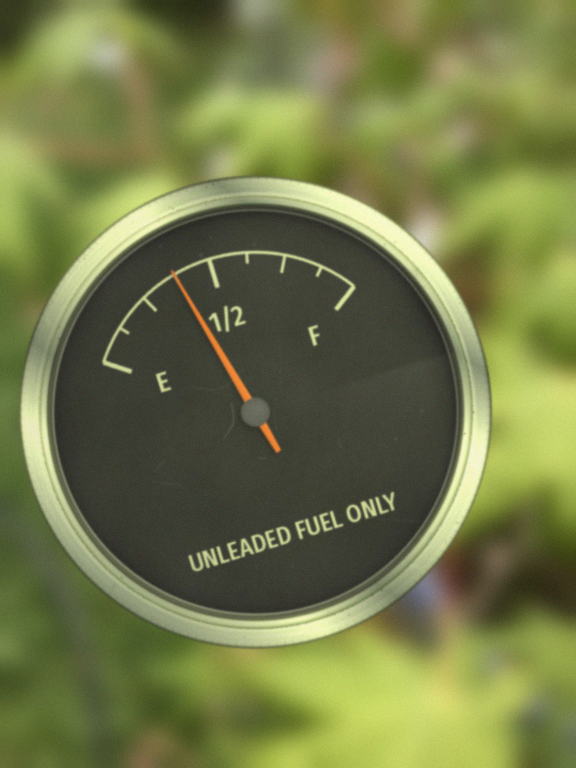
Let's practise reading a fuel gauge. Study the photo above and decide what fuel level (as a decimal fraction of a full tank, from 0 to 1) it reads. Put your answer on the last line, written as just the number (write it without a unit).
0.375
